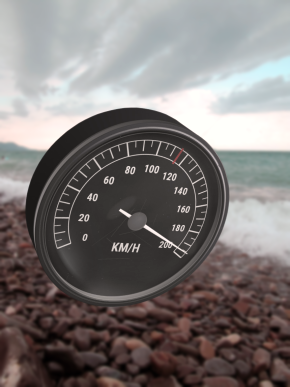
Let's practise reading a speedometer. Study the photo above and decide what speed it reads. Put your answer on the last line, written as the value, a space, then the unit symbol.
195 km/h
